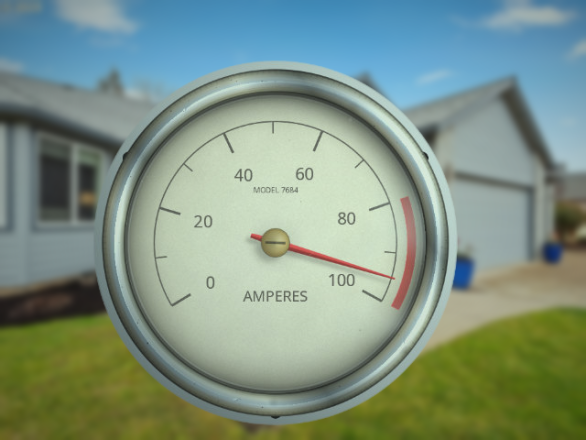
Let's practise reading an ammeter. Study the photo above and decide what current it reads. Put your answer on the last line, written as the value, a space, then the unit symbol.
95 A
